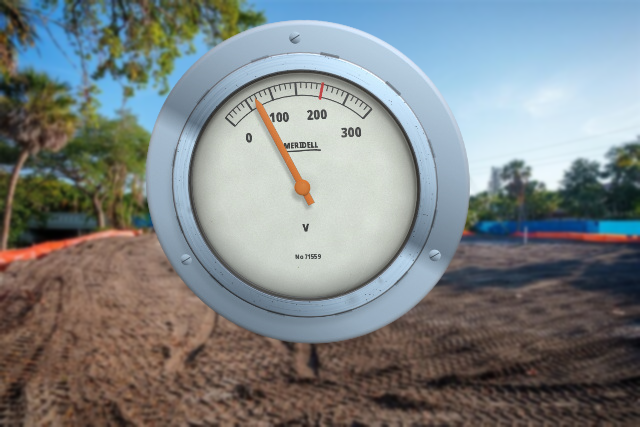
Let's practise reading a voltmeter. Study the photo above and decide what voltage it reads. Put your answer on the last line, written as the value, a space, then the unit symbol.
70 V
